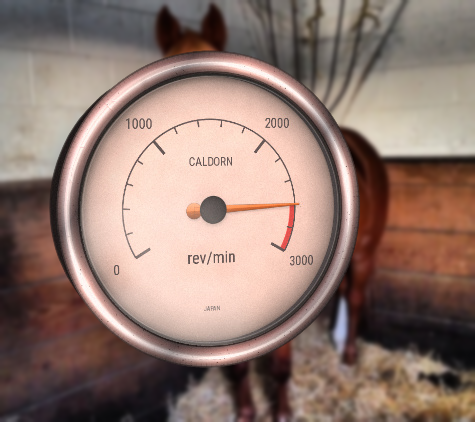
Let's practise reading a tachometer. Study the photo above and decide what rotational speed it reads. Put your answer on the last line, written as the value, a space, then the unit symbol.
2600 rpm
